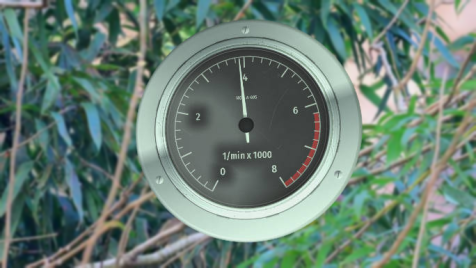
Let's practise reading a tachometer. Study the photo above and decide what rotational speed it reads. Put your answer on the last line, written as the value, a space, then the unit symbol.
3900 rpm
